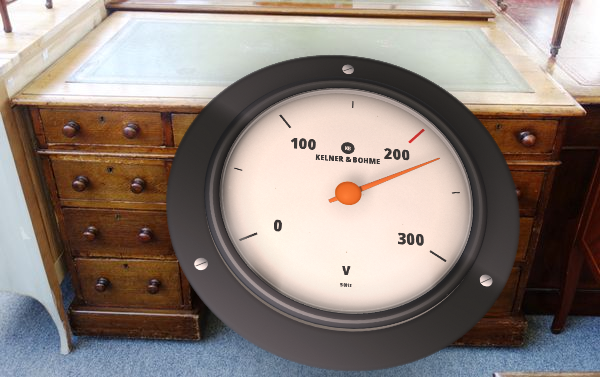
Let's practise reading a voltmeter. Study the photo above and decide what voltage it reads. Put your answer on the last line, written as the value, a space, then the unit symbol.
225 V
